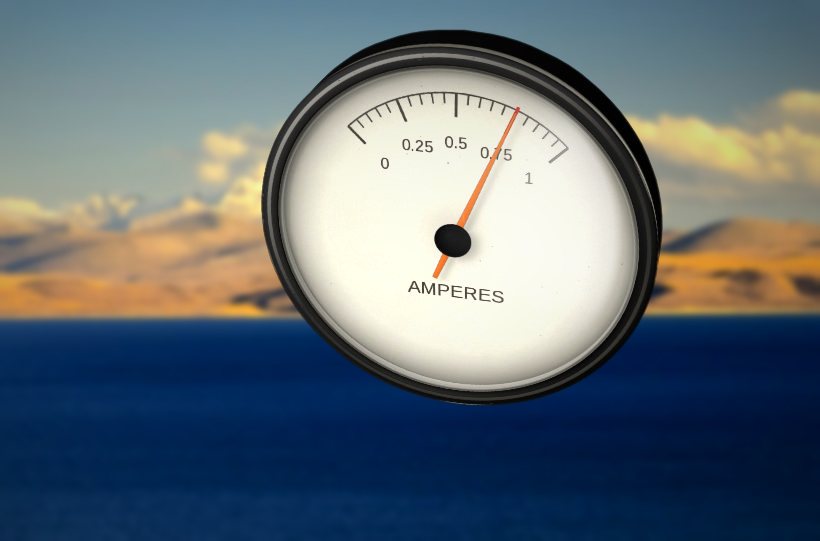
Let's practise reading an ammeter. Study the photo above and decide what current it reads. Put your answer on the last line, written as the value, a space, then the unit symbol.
0.75 A
